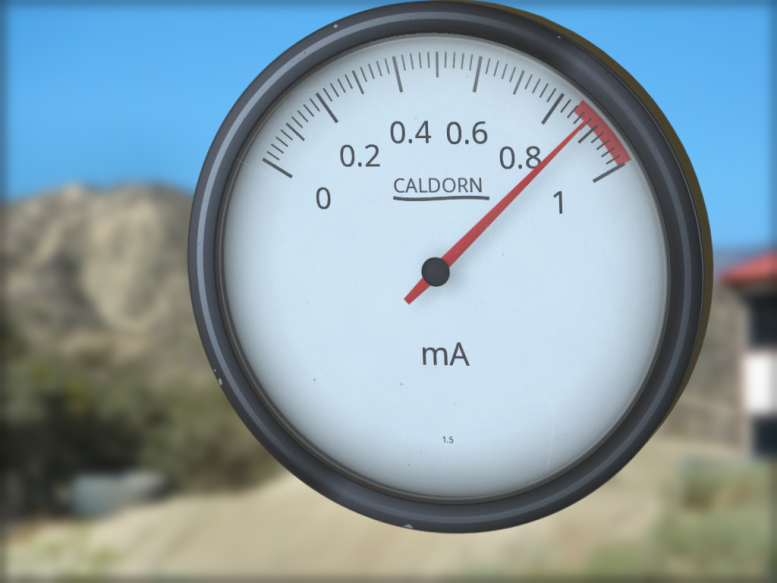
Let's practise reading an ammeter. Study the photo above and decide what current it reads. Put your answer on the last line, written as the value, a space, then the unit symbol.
0.88 mA
